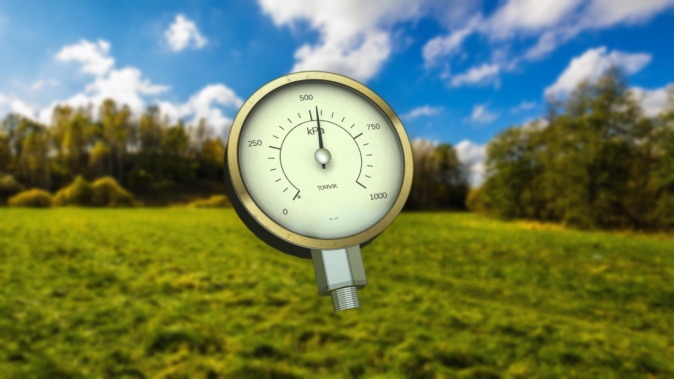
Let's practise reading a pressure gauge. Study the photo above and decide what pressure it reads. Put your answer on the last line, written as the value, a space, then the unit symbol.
525 kPa
